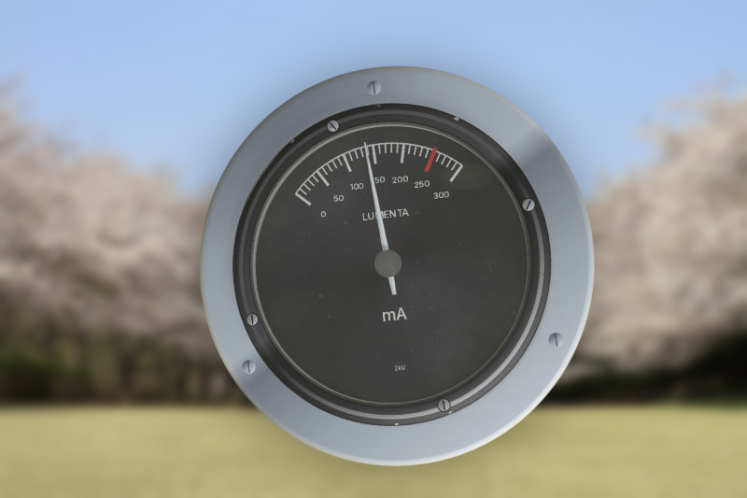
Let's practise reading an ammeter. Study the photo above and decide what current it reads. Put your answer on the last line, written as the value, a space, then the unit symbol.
140 mA
